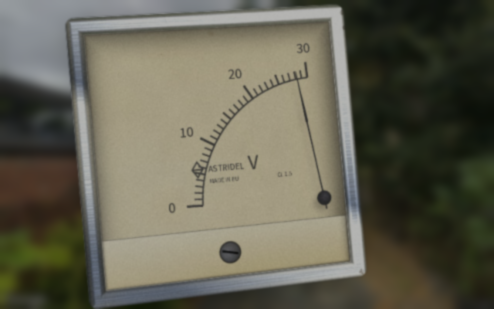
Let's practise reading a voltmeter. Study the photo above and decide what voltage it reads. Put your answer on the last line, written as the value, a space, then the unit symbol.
28 V
